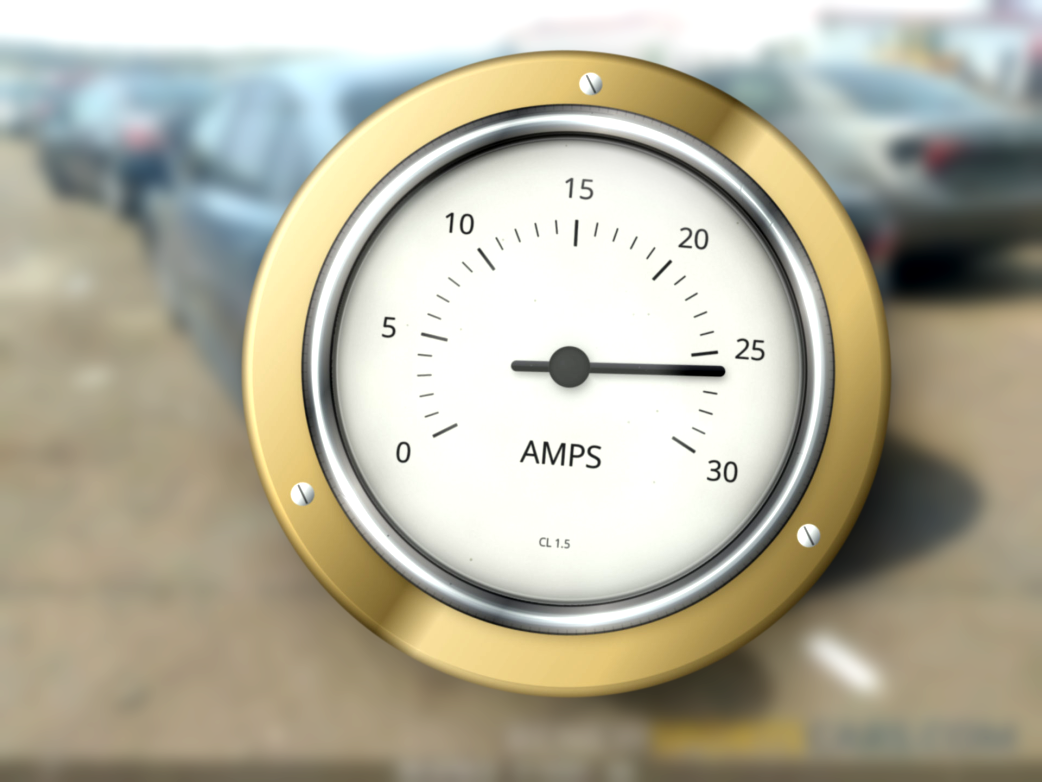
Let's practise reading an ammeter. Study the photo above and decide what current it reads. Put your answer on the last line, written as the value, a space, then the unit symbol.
26 A
